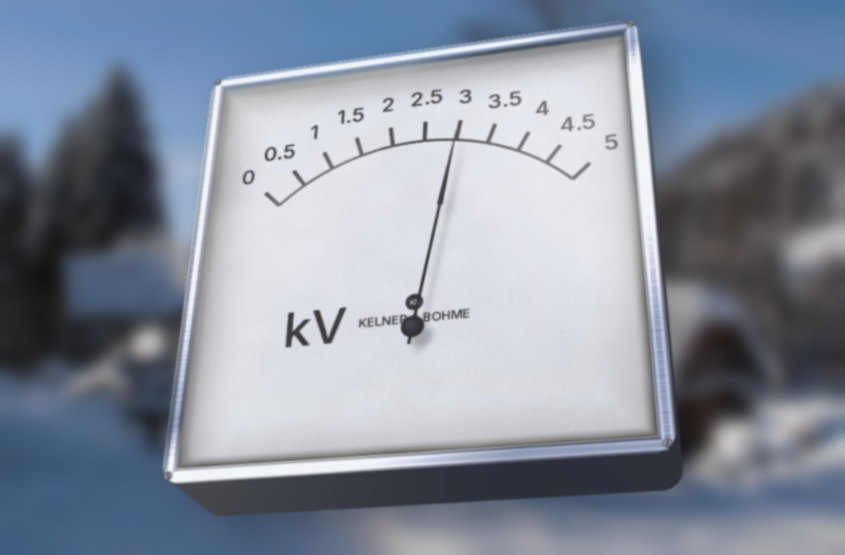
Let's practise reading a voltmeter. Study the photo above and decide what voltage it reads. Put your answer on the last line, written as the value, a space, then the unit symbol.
3 kV
